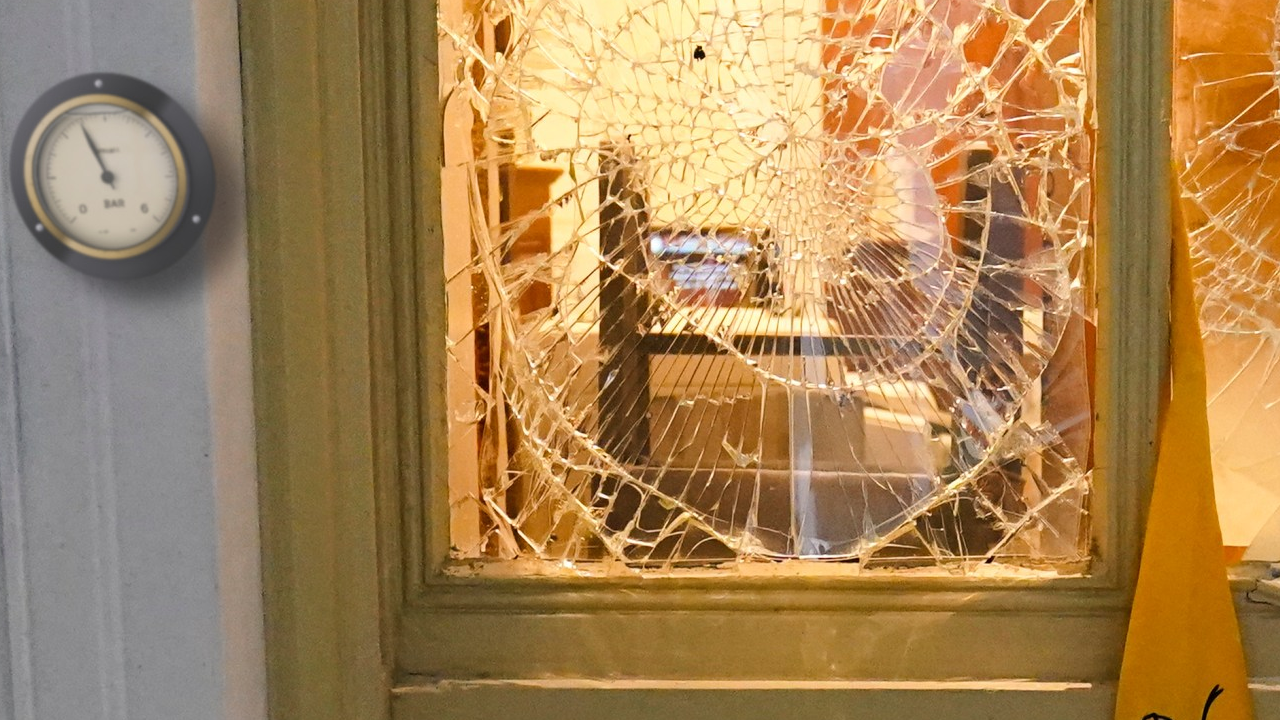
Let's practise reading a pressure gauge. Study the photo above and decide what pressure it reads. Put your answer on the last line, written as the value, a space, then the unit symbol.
2.5 bar
